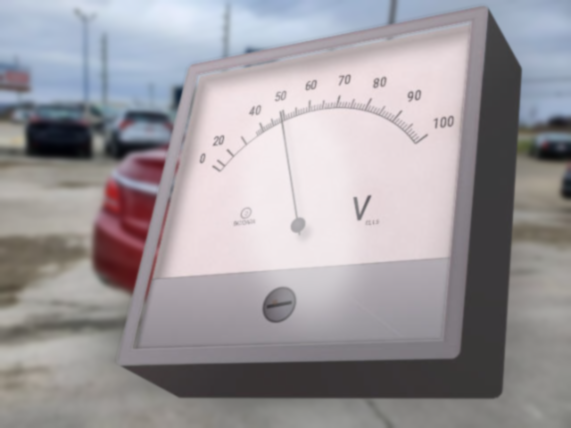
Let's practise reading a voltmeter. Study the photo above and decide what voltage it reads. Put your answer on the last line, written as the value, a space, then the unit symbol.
50 V
